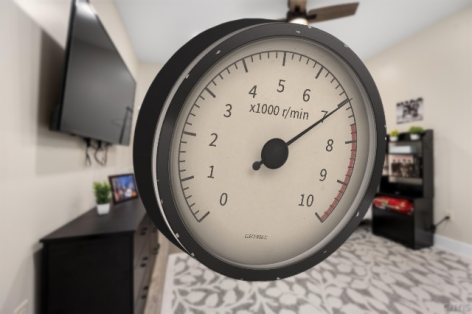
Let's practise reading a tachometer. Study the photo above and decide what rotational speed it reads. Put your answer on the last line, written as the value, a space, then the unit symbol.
7000 rpm
